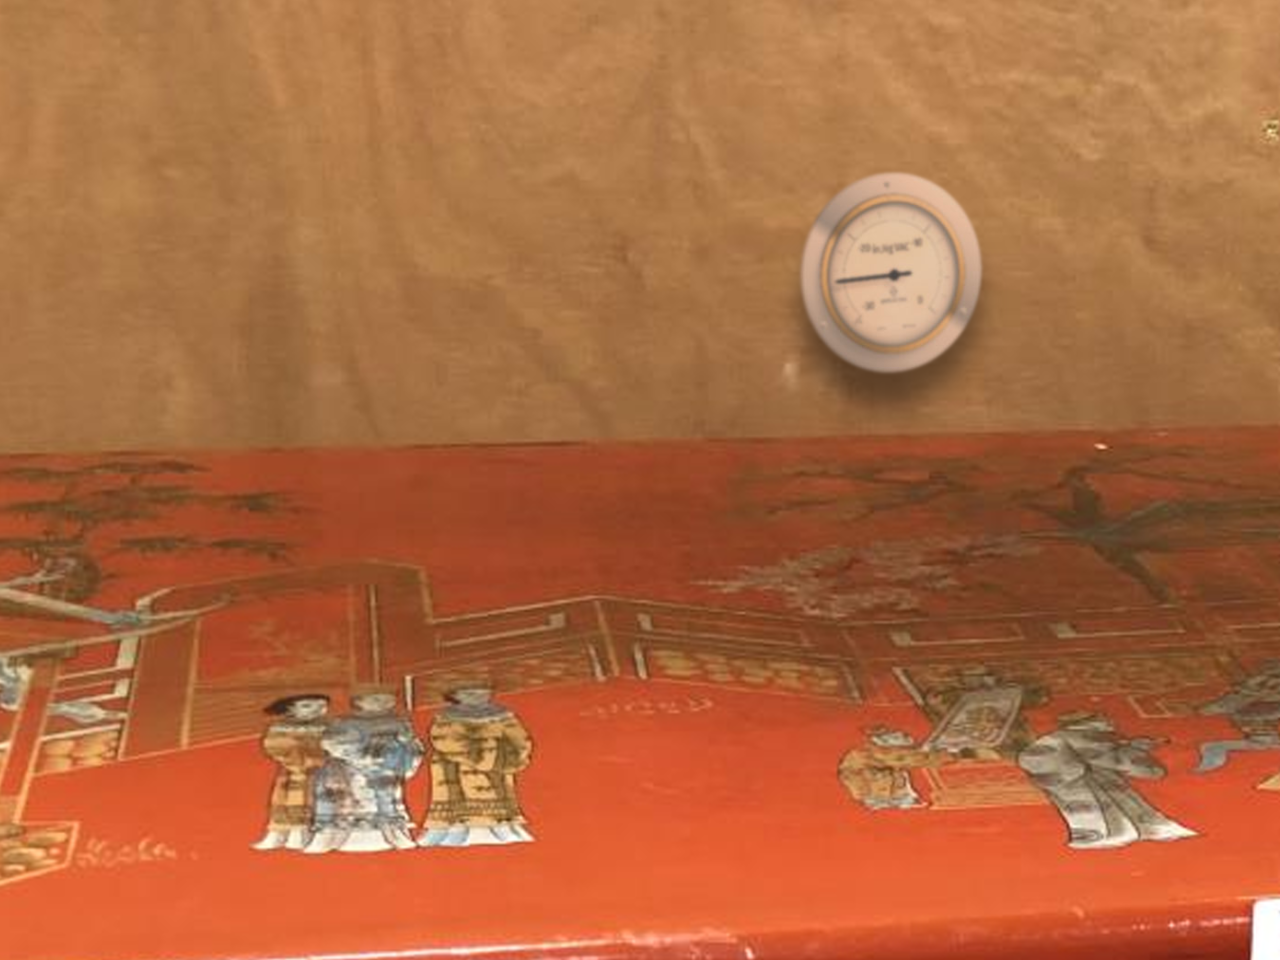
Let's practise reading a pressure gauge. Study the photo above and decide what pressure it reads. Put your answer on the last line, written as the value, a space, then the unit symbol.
-25 inHg
